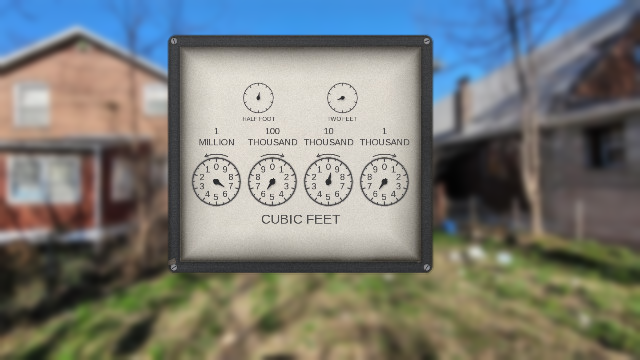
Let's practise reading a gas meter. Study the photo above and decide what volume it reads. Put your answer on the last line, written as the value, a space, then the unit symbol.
659600 ft³
